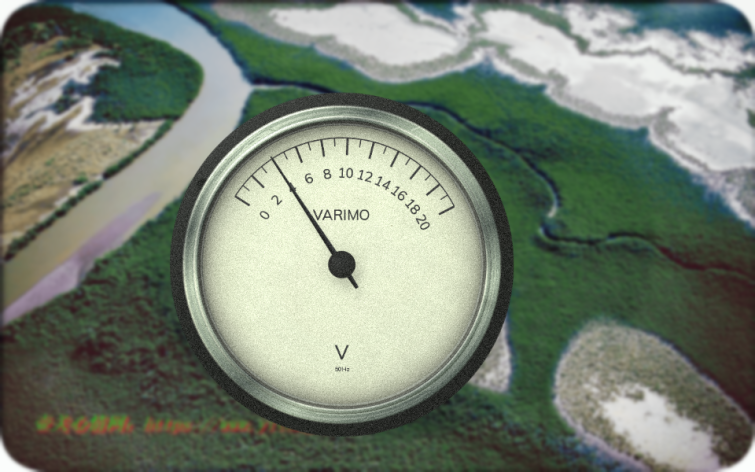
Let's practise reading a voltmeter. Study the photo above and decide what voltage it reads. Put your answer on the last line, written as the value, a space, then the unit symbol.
4 V
